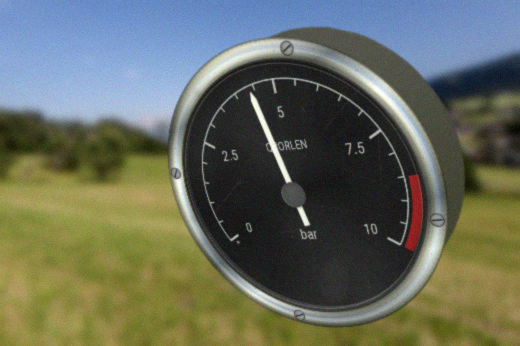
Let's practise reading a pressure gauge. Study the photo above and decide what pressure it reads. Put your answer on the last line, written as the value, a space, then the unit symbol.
4.5 bar
